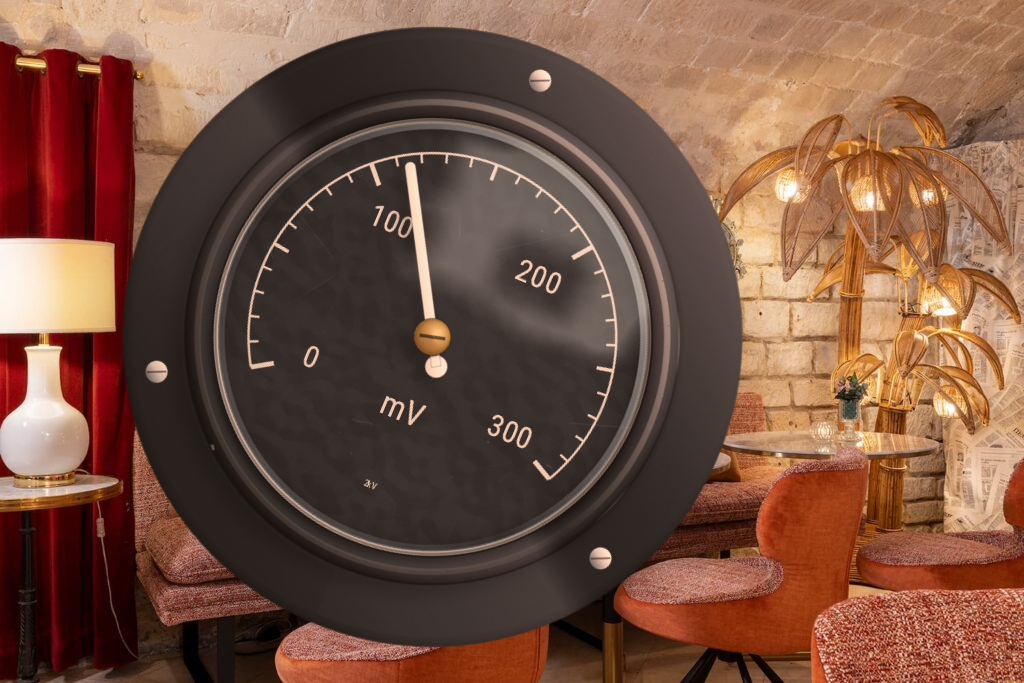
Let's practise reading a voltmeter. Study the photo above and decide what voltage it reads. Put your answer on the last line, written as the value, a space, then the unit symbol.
115 mV
